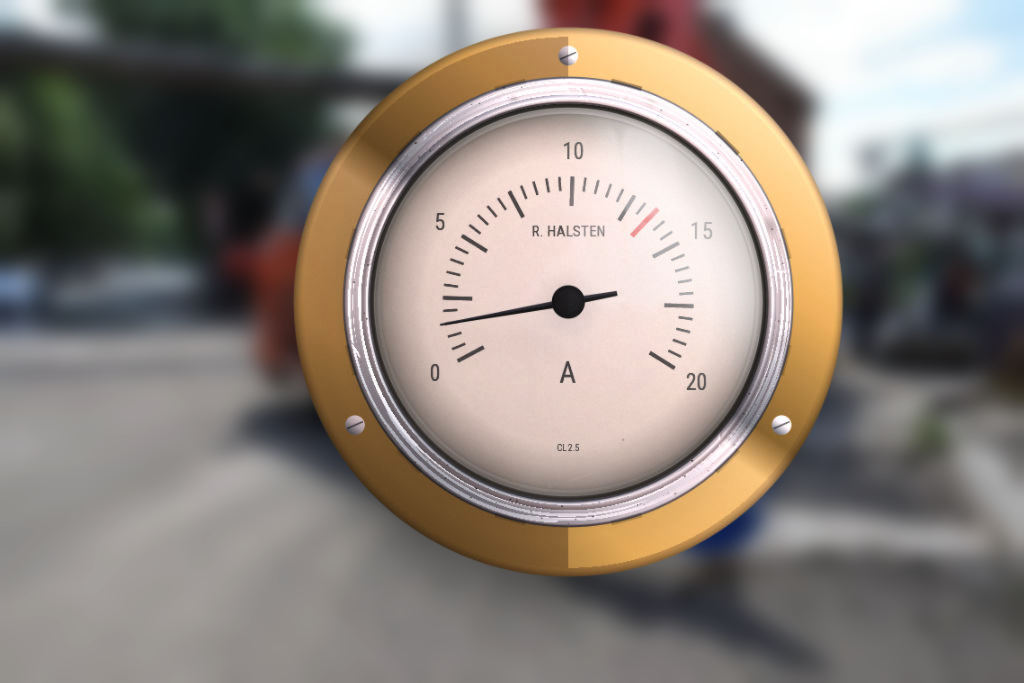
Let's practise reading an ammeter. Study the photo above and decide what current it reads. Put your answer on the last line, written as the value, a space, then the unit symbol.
1.5 A
